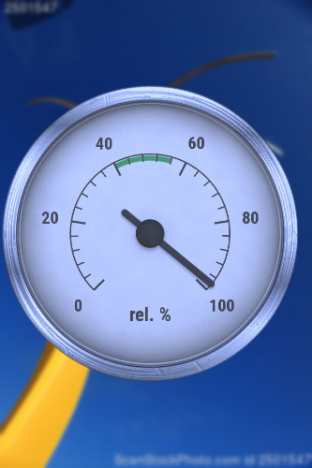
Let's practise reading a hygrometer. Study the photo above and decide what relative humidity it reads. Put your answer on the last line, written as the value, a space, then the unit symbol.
98 %
